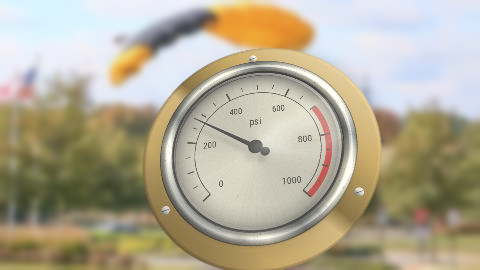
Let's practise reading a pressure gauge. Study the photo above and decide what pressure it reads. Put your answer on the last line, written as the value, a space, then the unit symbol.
275 psi
